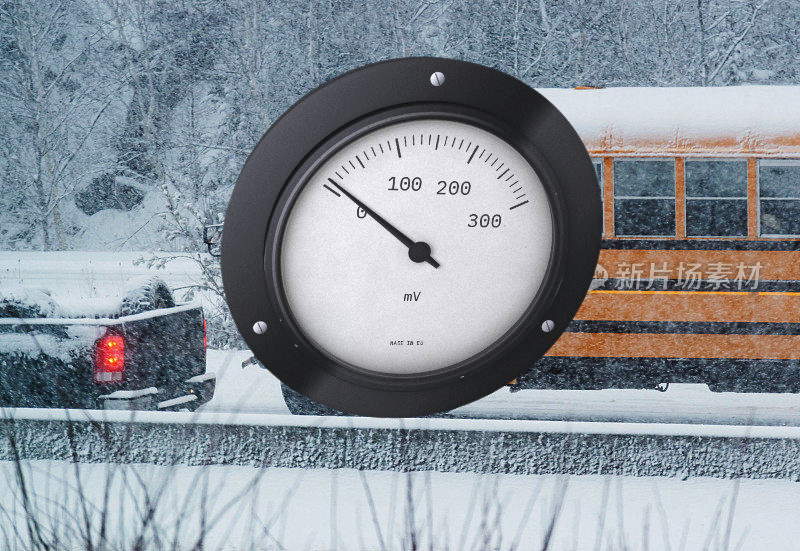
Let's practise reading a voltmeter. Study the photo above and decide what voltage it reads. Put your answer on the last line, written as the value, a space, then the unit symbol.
10 mV
